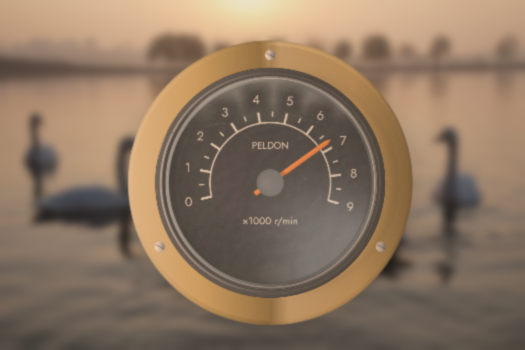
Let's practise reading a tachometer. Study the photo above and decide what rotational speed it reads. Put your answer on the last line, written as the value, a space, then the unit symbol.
6750 rpm
